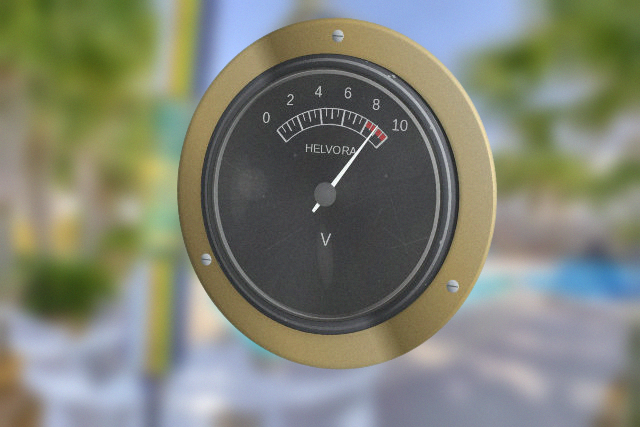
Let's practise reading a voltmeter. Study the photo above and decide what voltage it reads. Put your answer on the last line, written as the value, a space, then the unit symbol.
9 V
